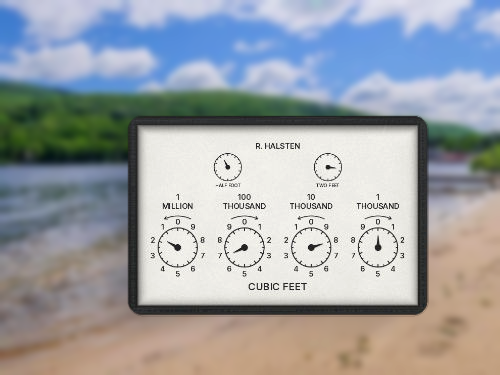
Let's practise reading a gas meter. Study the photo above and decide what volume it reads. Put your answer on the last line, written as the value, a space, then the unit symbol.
168000 ft³
